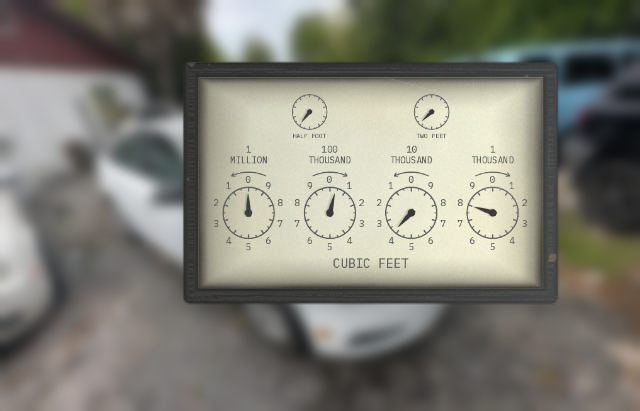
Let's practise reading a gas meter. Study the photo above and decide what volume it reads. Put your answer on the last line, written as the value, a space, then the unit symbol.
3800 ft³
